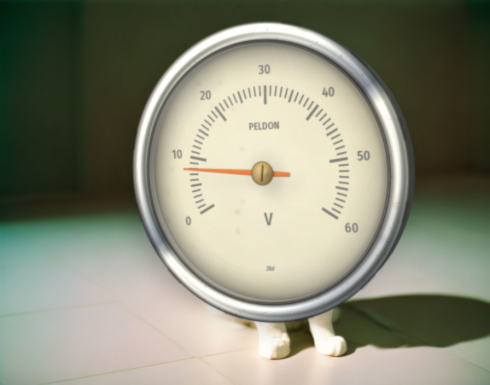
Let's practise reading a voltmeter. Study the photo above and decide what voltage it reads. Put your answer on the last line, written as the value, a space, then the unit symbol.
8 V
